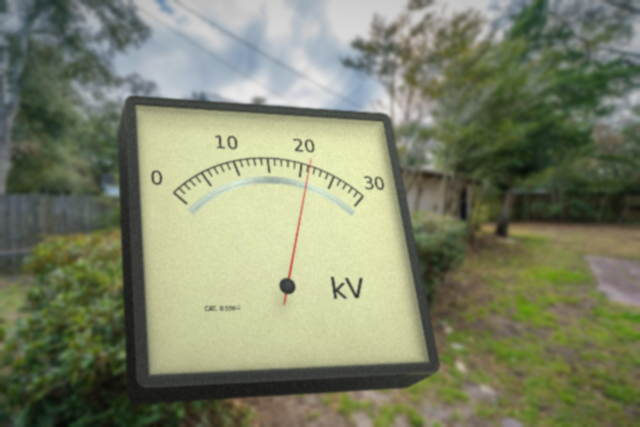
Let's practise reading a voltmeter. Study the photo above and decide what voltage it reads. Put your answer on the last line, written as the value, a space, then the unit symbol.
21 kV
